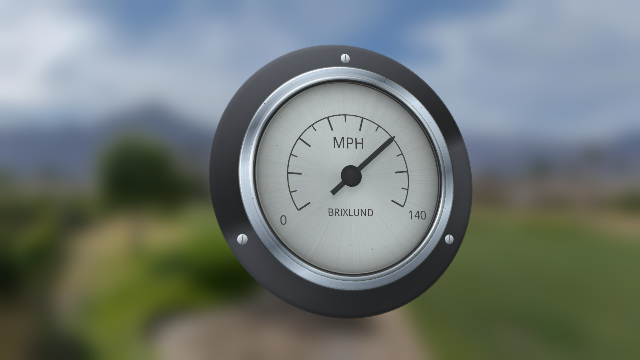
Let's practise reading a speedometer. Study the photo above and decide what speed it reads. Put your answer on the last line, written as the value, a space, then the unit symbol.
100 mph
